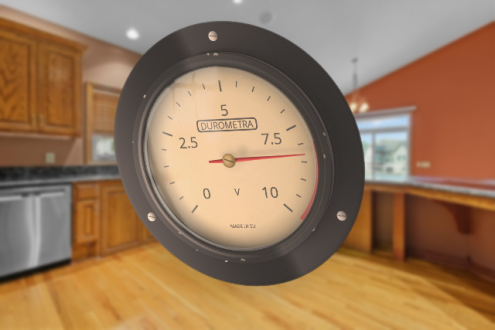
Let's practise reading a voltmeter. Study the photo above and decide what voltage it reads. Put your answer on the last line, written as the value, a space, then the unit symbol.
8.25 V
